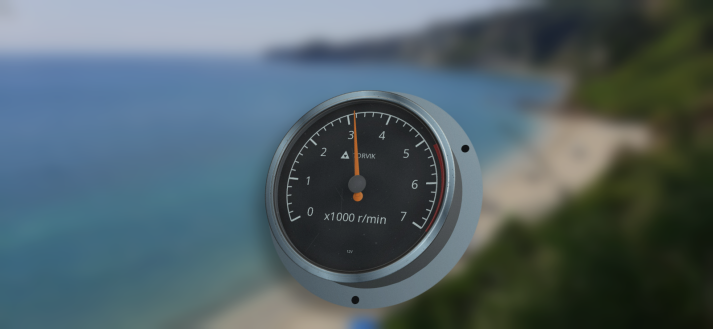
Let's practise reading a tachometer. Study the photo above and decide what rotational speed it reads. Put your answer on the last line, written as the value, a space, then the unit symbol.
3200 rpm
